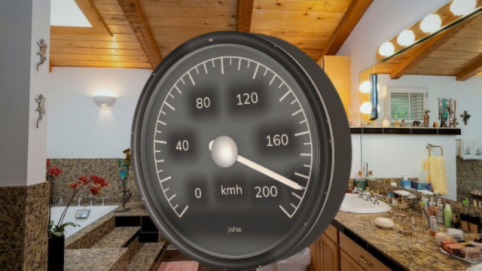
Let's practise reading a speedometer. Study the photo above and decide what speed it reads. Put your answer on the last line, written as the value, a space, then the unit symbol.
185 km/h
